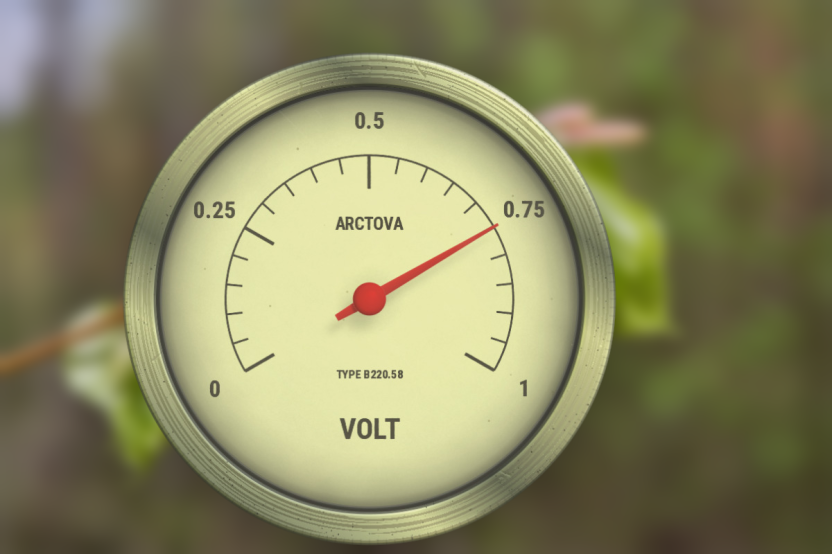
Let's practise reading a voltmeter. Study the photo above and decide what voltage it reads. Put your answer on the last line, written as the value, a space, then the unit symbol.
0.75 V
